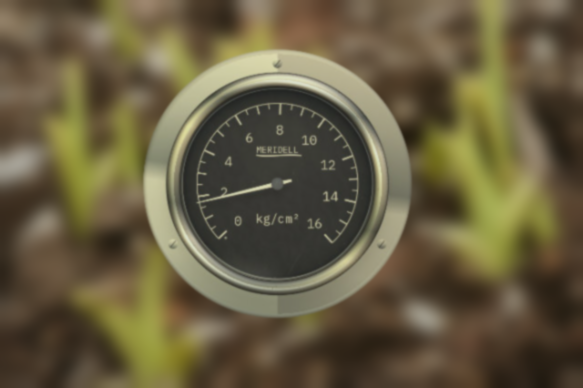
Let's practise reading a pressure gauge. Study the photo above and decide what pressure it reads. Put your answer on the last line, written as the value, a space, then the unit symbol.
1.75 kg/cm²
